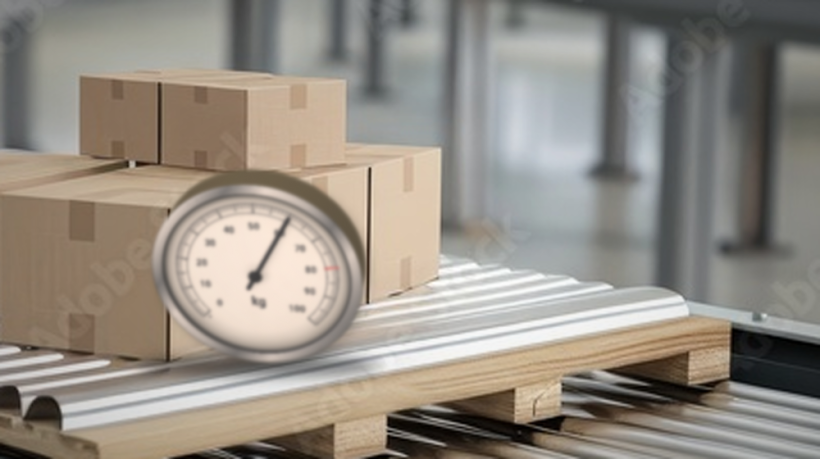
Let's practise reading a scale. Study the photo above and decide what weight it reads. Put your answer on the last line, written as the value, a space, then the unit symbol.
60 kg
